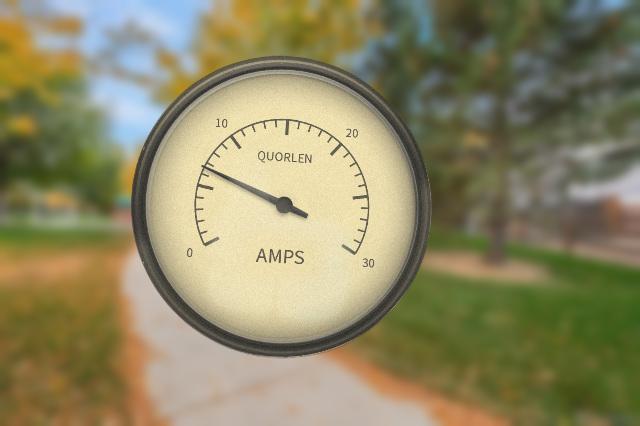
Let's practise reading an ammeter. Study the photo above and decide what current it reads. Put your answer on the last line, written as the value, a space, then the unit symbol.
6.5 A
